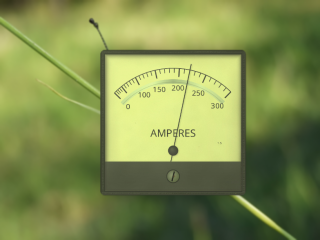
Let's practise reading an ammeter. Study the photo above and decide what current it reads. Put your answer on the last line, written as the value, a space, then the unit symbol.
220 A
